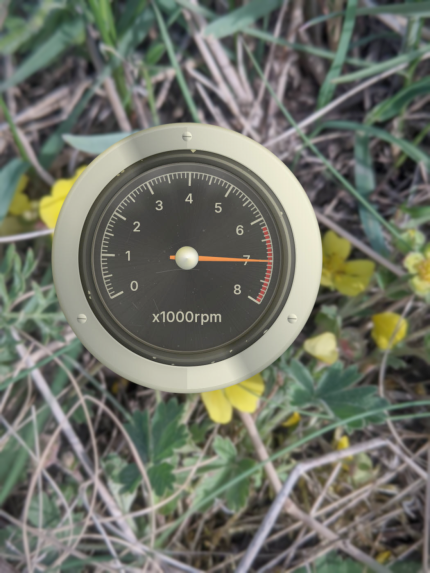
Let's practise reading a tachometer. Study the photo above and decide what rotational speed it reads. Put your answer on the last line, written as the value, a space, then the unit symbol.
7000 rpm
